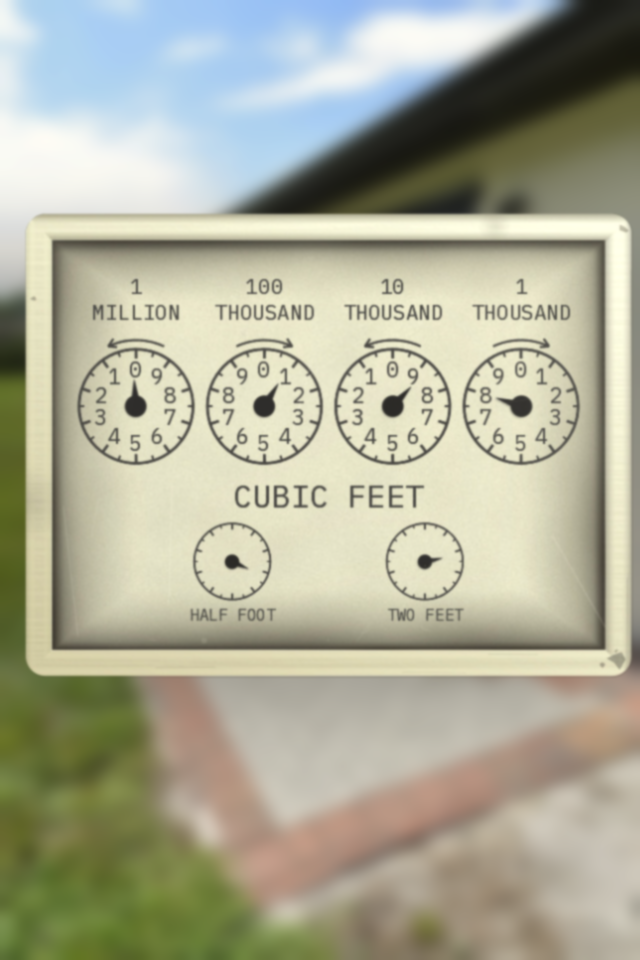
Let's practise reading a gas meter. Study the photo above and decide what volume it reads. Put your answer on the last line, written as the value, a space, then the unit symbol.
8800 ft³
